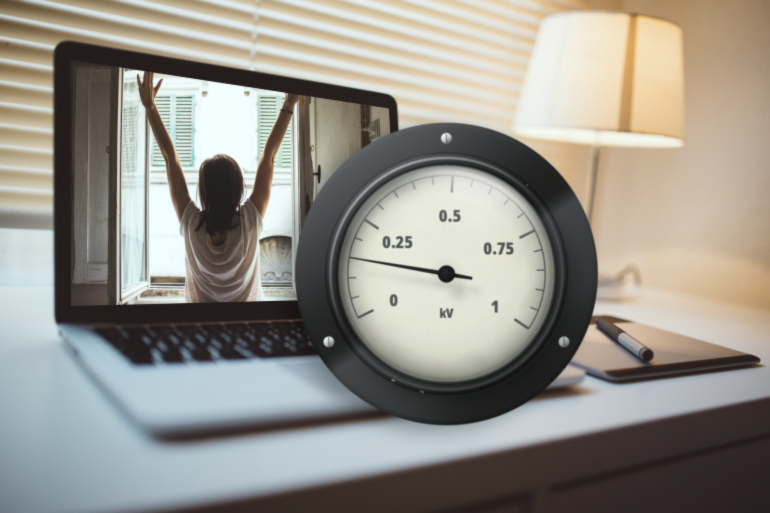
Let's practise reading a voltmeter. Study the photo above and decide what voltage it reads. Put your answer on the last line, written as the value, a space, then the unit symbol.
0.15 kV
